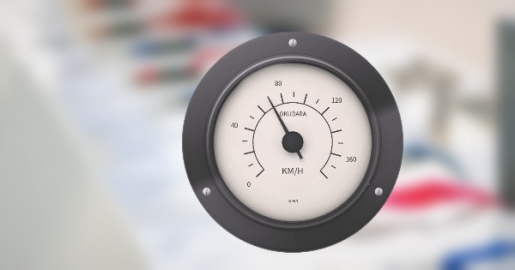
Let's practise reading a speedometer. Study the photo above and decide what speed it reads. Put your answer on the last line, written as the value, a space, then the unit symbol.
70 km/h
